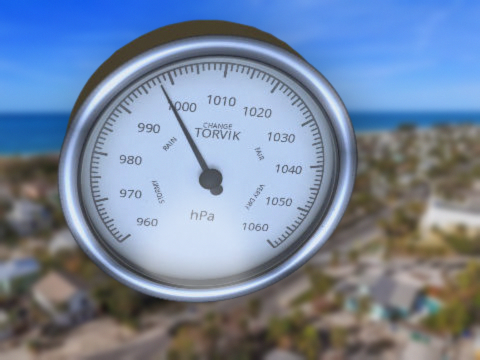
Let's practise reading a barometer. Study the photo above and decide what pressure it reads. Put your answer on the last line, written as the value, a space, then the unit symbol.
998 hPa
